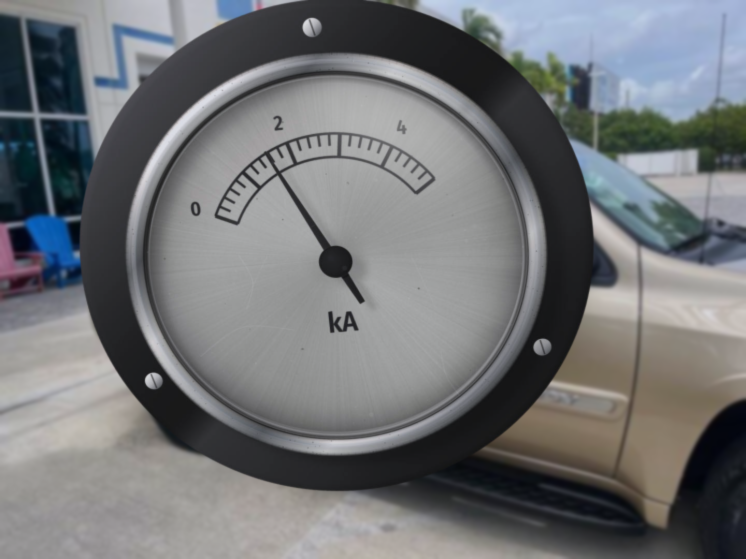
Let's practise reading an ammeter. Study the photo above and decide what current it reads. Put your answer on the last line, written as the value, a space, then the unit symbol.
1.6 kA
